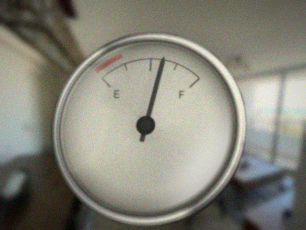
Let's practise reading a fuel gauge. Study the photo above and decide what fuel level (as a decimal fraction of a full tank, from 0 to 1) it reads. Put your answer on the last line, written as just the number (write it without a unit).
0.625
